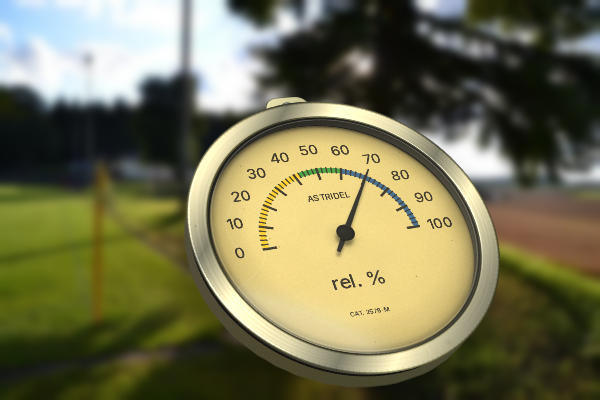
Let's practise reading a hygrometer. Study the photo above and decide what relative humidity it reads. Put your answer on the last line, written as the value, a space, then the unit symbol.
70 %
